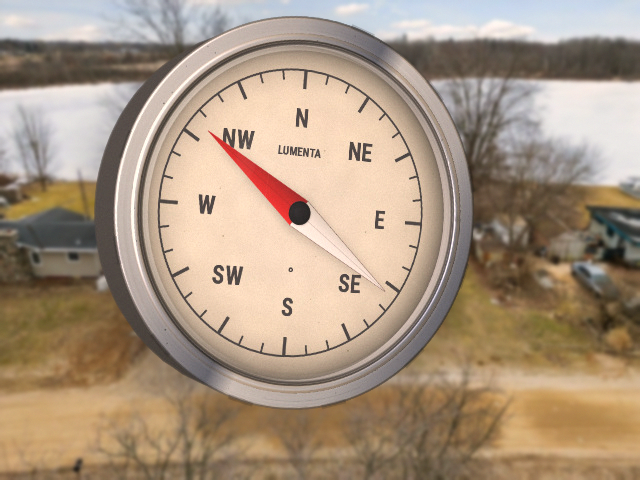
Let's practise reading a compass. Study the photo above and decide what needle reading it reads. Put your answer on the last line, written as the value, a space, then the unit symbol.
305 °
